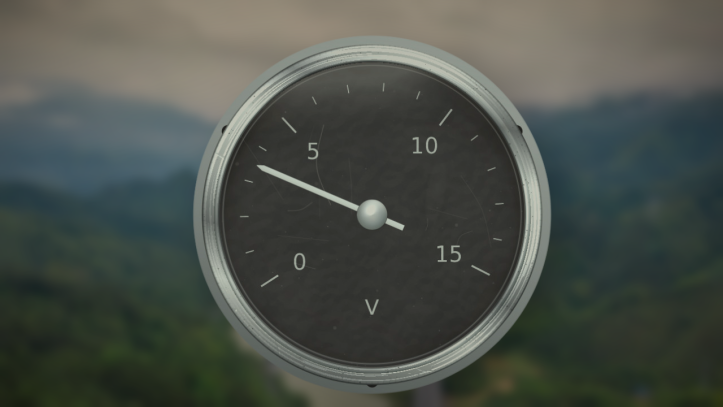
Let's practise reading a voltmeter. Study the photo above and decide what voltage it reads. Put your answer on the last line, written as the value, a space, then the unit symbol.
3.5 V
